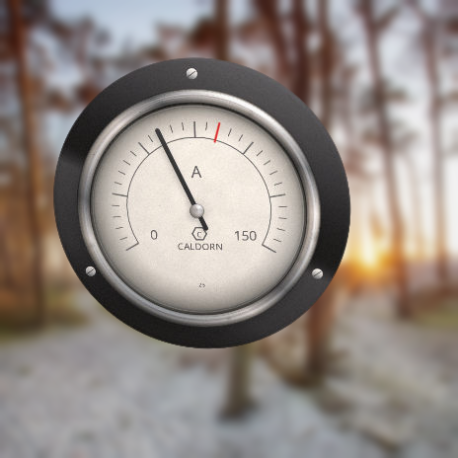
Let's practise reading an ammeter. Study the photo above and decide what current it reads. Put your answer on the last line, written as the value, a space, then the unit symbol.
60 A
